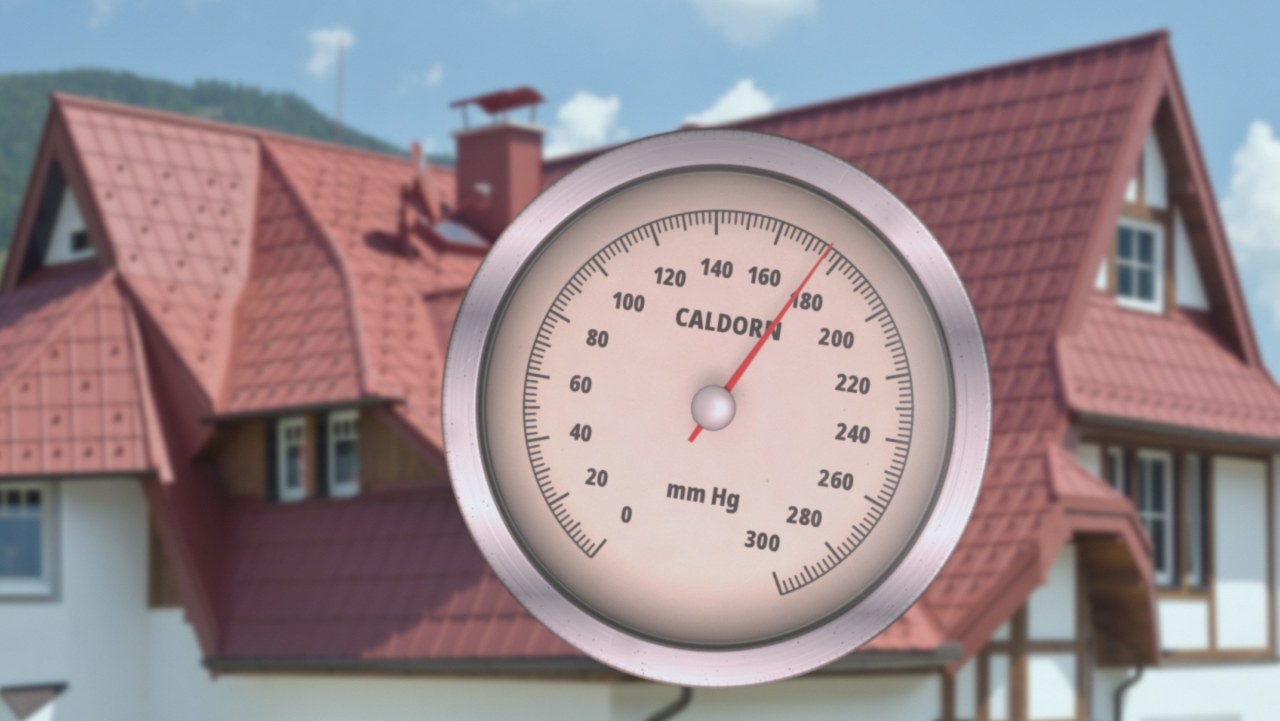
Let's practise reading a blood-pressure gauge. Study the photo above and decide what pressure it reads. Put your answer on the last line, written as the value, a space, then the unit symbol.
176 mmHg
